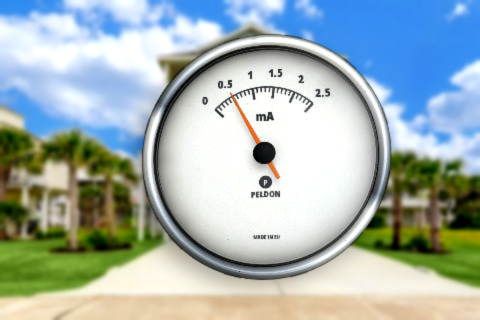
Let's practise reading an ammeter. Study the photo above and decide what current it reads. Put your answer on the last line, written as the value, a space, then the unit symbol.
0.5 mA
